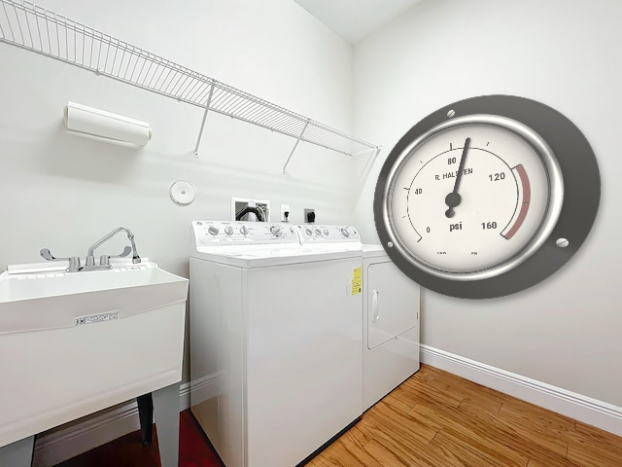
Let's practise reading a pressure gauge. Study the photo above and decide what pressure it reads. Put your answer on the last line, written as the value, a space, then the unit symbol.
90 psi
